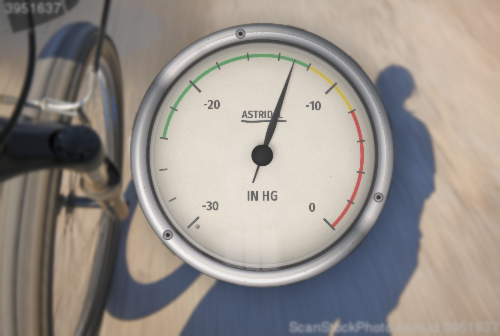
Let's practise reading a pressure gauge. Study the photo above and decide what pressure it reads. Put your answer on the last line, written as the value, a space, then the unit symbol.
-13 inHg
